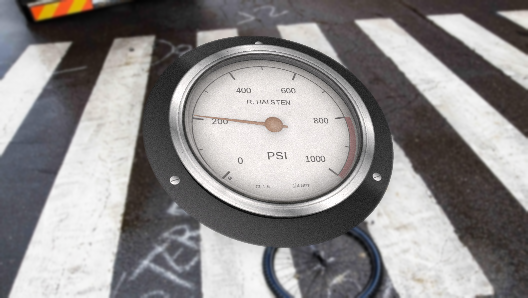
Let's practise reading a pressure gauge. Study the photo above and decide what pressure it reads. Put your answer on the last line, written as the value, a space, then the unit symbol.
200 psi
